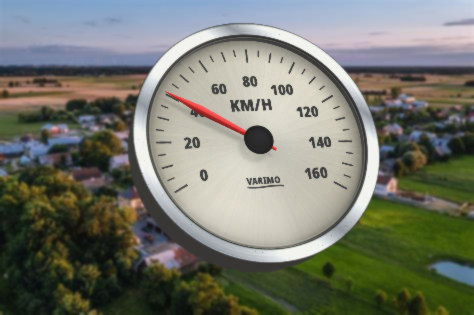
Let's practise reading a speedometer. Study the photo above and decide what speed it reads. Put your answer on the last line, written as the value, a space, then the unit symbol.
40 km/h
